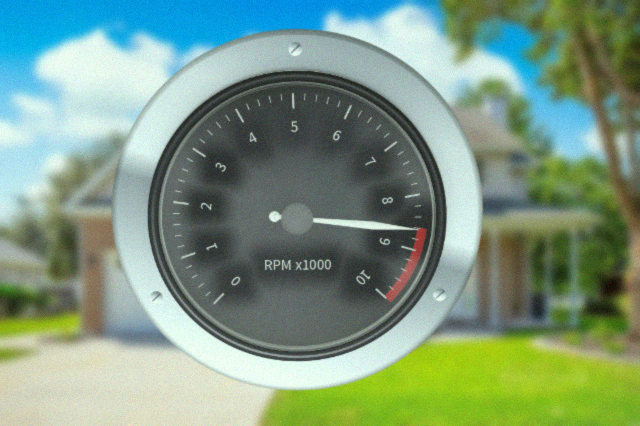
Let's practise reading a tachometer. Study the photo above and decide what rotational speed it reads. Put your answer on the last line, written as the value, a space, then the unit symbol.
8600 rpm
